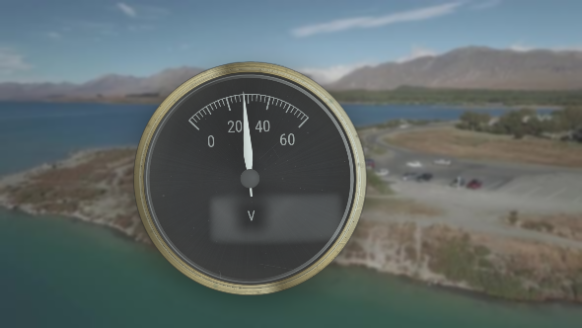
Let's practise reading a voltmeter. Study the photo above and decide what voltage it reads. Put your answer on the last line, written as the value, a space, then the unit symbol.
28 V
